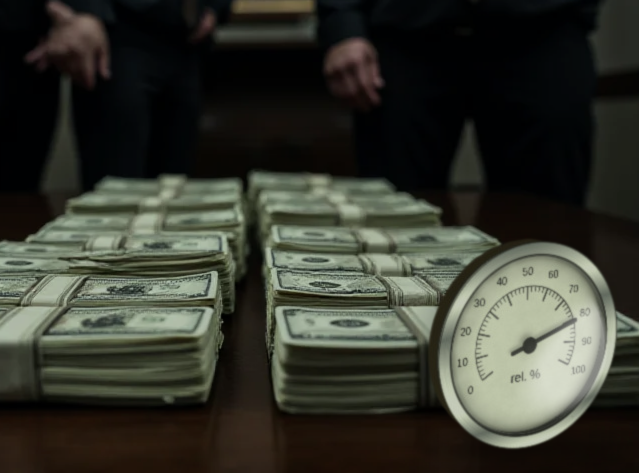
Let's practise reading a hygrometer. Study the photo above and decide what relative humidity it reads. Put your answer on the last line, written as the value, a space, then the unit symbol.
80 %
